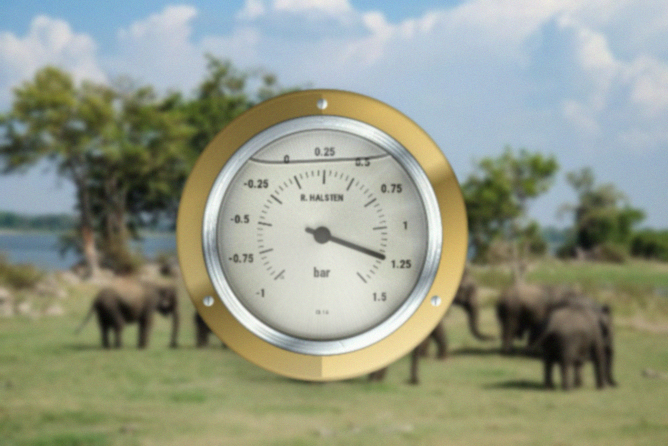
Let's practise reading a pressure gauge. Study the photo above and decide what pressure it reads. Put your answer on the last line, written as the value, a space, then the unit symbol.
1.25 bar
